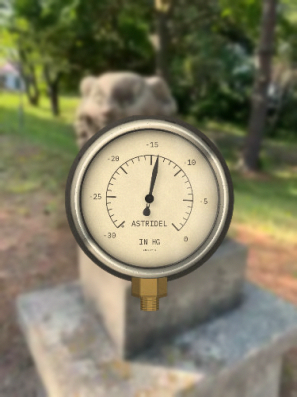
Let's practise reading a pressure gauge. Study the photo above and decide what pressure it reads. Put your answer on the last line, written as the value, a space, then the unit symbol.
-14 inHg
